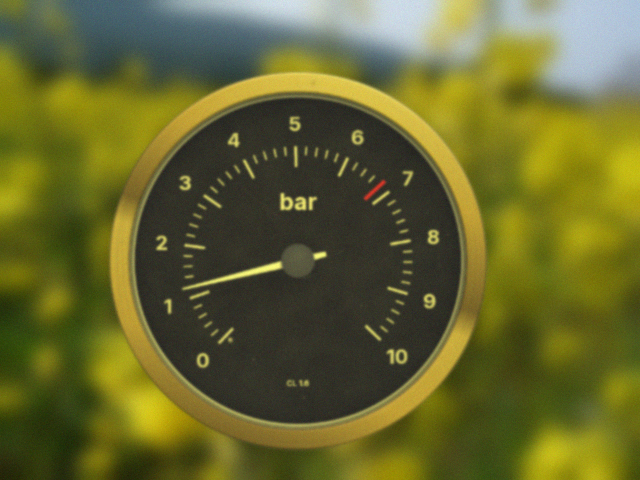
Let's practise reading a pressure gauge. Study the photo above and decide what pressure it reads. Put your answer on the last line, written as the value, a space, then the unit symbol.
1.2 bar
